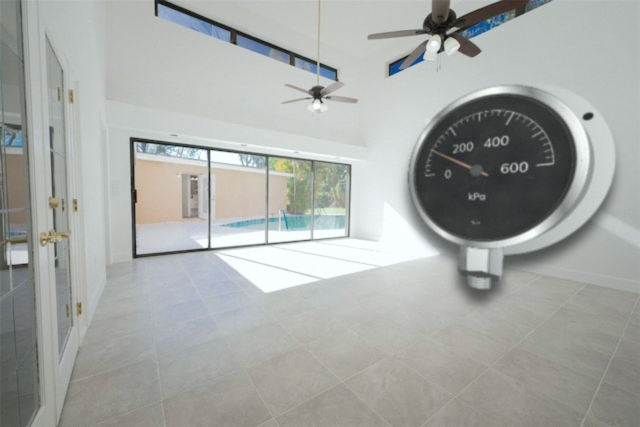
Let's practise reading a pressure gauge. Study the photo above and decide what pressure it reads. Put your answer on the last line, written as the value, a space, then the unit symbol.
100 kPa
